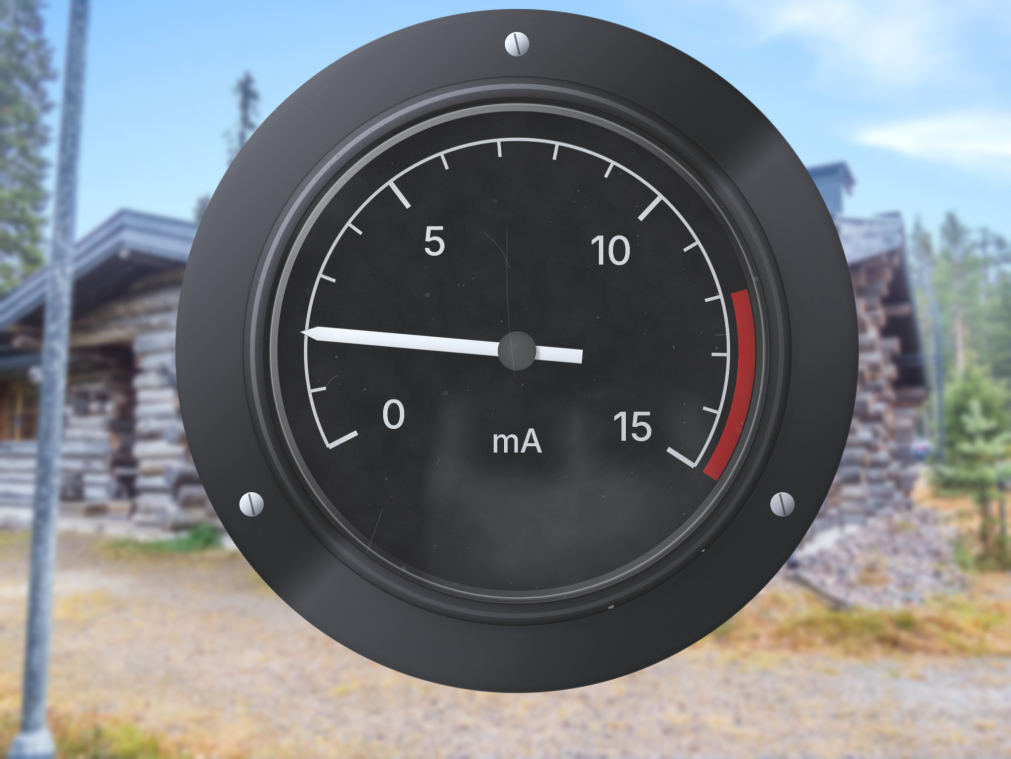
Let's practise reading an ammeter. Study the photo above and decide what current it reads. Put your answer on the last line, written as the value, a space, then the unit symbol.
2 mA
